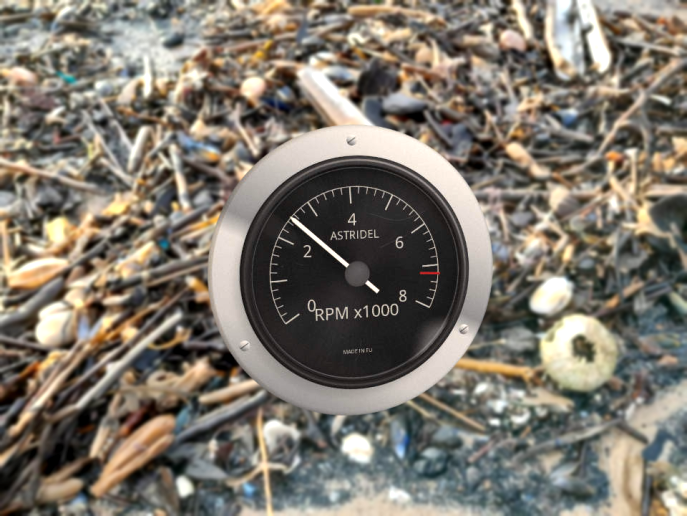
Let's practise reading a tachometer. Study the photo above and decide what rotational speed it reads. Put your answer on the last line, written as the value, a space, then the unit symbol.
2500 rpm
